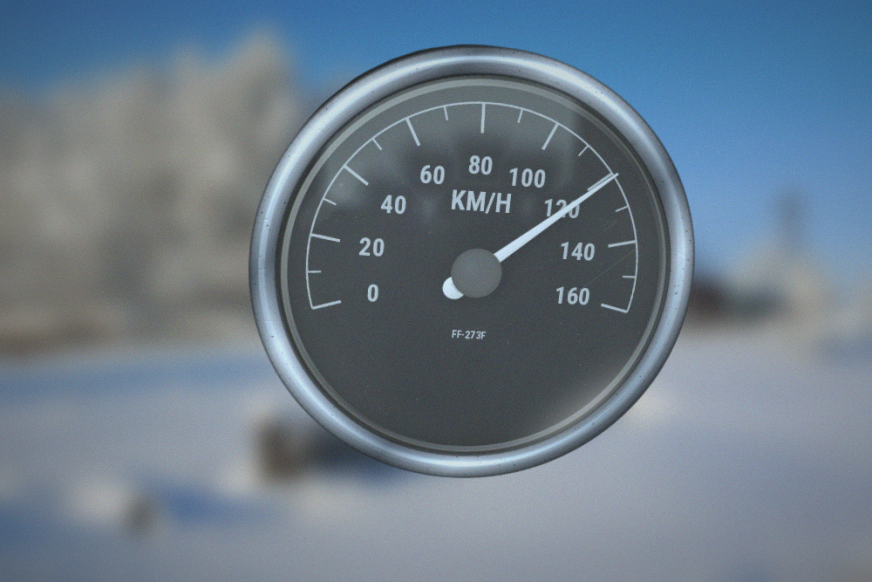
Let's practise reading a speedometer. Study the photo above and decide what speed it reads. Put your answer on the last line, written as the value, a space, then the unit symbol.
120 km/h
